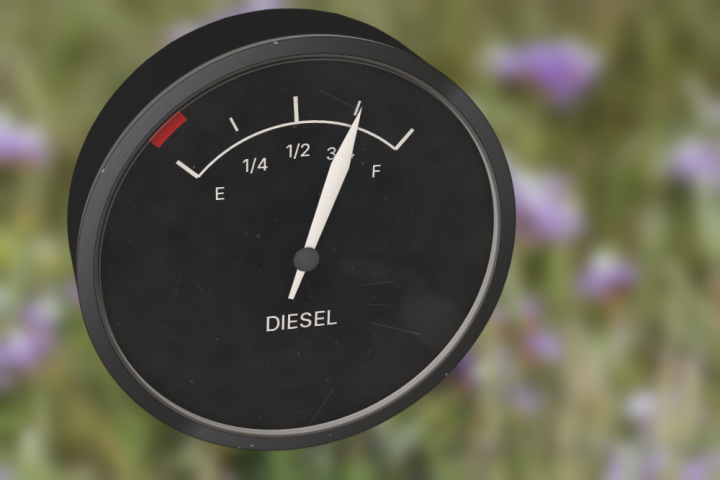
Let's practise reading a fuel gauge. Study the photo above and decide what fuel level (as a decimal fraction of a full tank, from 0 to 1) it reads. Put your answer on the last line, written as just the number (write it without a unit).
0.75
